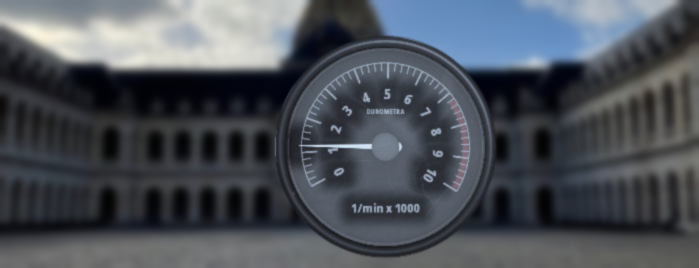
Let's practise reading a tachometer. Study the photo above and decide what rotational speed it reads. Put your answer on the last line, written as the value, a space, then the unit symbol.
1200 rpm
